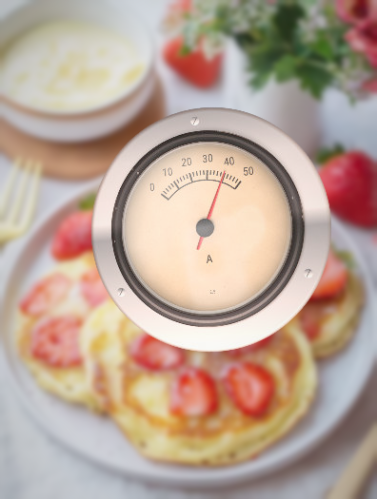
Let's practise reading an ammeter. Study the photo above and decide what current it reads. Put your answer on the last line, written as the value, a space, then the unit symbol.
40 A
